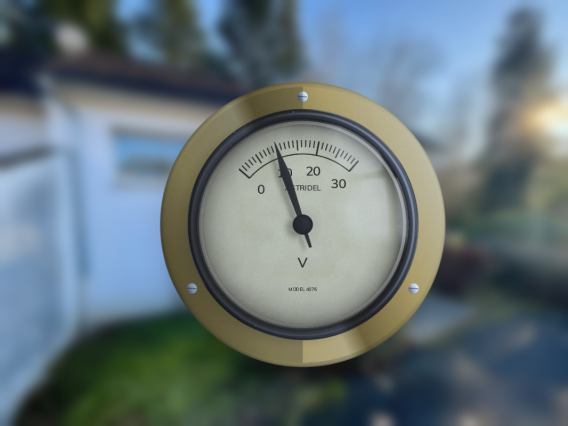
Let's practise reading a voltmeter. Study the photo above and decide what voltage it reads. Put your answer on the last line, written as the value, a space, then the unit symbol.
10 V
